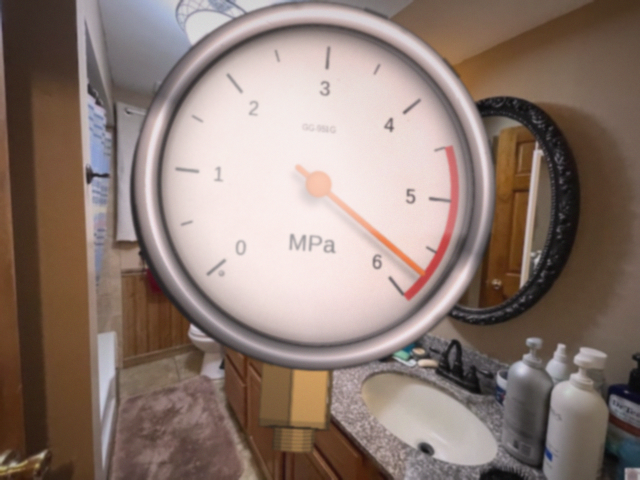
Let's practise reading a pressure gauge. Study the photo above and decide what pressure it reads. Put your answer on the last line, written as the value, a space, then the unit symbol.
5.75 MPa
